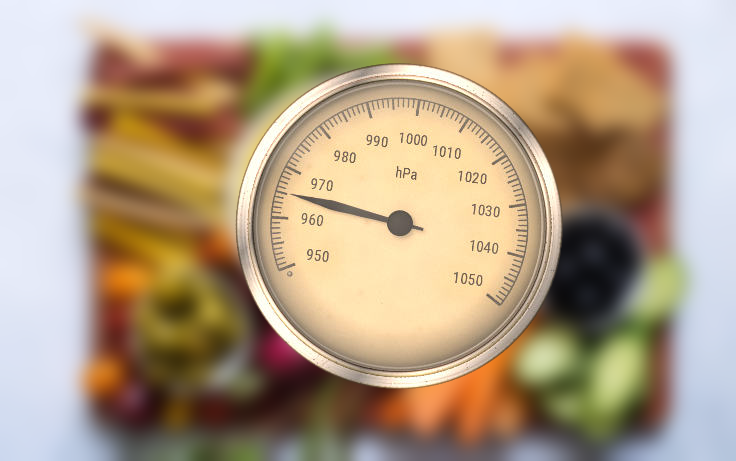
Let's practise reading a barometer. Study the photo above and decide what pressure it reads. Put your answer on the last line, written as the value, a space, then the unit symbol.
965 hPa
